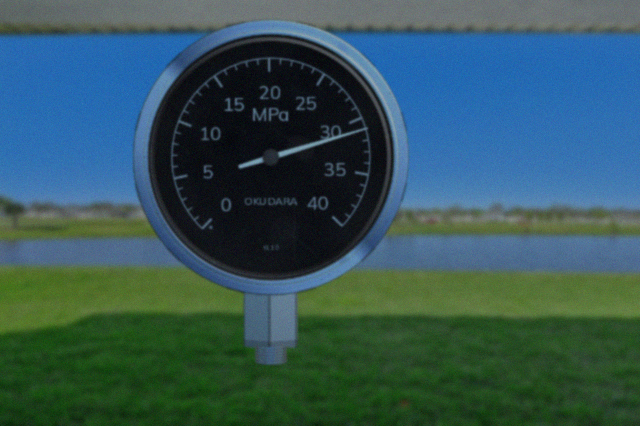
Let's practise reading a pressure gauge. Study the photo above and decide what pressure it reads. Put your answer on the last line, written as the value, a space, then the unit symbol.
31 MPa
